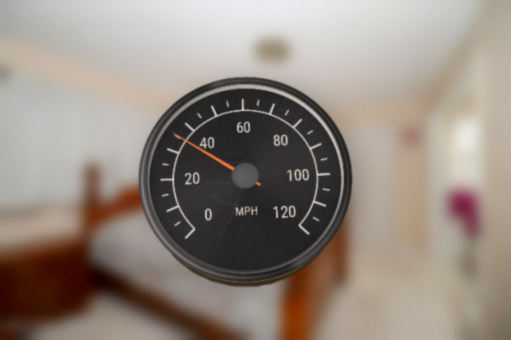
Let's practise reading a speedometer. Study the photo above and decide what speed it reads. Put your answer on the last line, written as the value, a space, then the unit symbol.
35 mph
